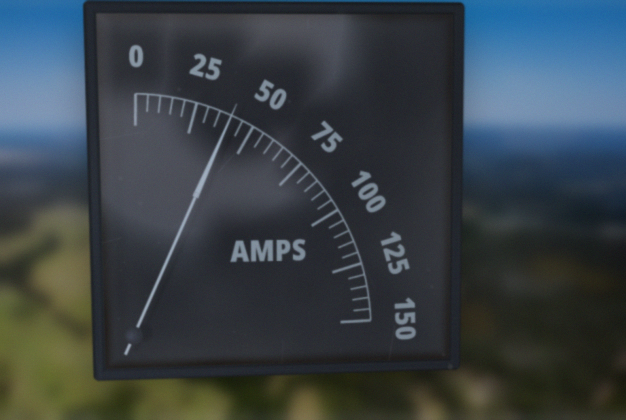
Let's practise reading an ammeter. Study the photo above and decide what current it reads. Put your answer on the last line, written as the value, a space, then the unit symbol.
40 A
